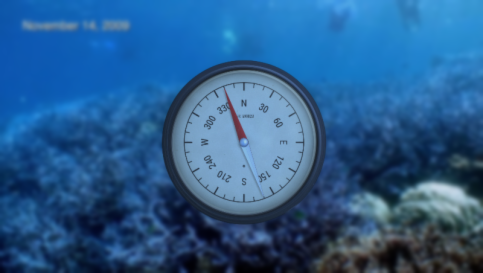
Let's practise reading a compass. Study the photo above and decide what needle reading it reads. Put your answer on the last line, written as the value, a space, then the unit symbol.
340 °
